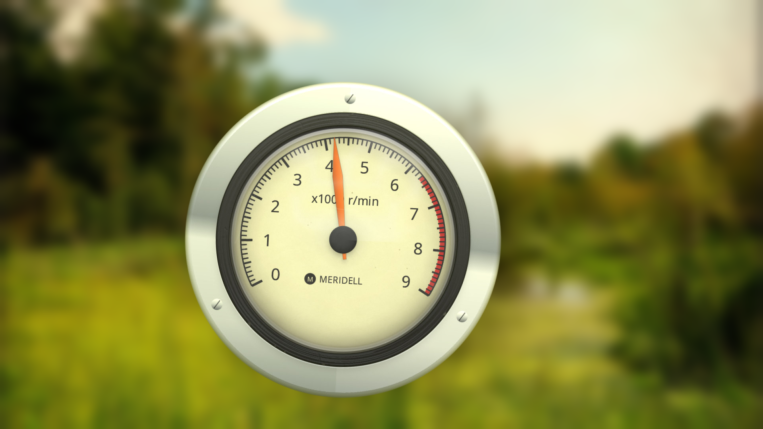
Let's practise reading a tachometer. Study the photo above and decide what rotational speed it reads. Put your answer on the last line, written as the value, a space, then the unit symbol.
4200 rpm
